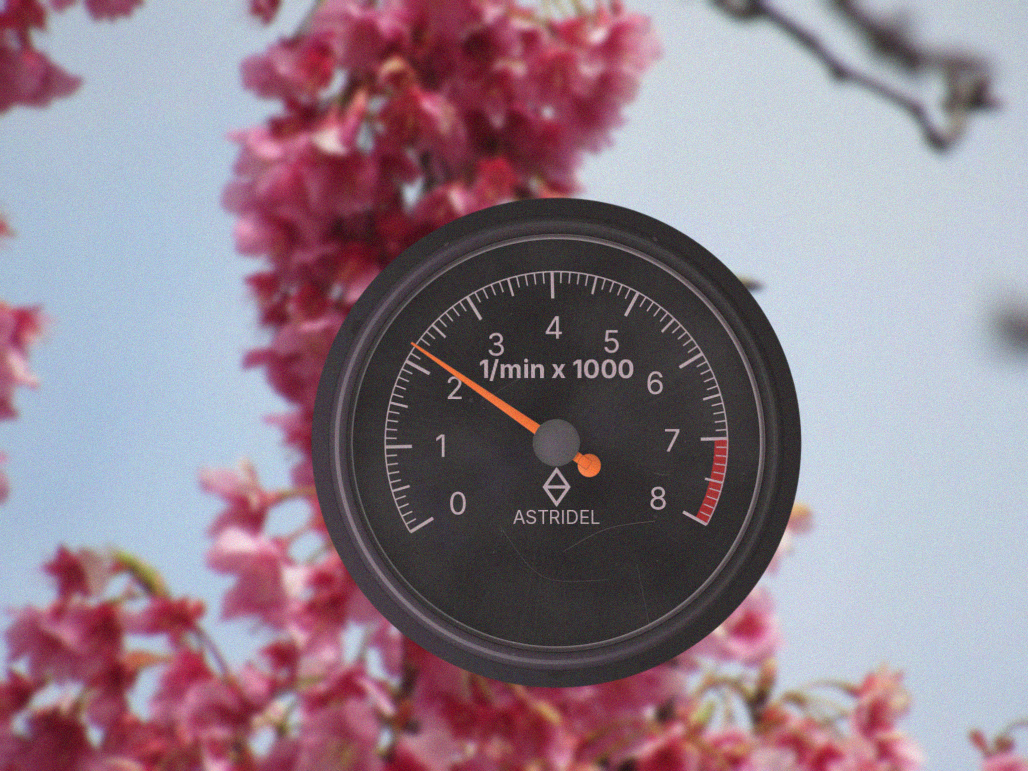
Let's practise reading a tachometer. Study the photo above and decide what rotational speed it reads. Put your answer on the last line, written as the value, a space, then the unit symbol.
2200 rpm
